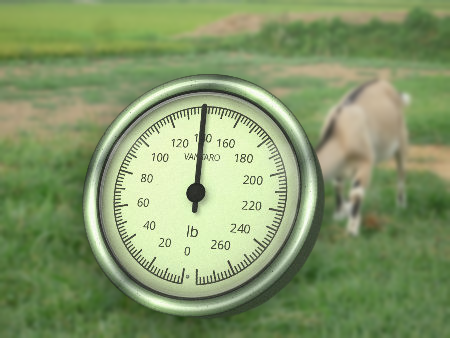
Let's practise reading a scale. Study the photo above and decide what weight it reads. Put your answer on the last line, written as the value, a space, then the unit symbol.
140 lb
